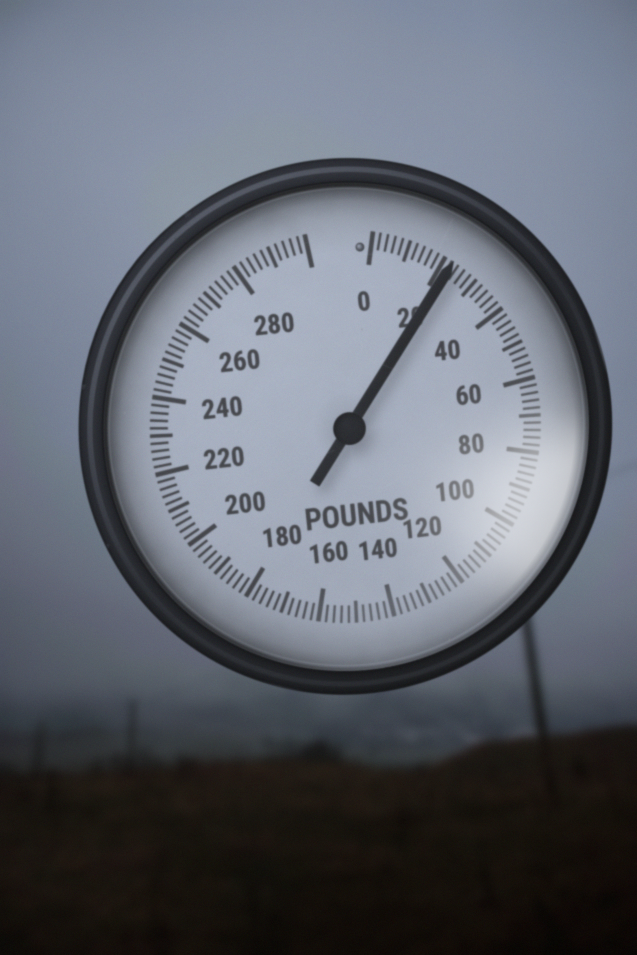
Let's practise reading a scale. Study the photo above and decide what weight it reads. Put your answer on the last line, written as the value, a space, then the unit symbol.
22 lb
